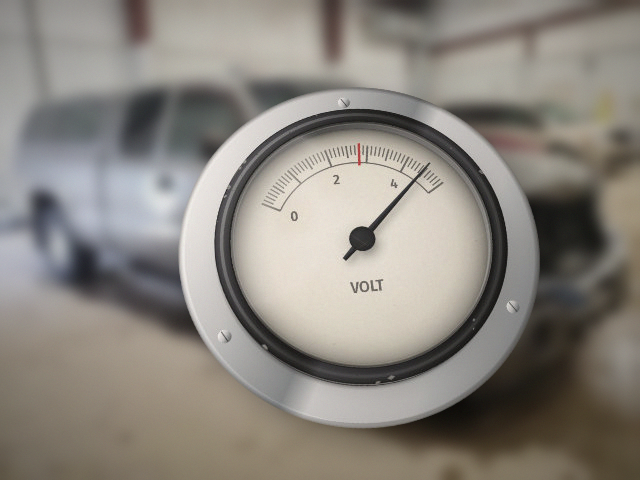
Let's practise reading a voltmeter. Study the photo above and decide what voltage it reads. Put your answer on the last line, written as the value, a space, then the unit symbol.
4.5 V
